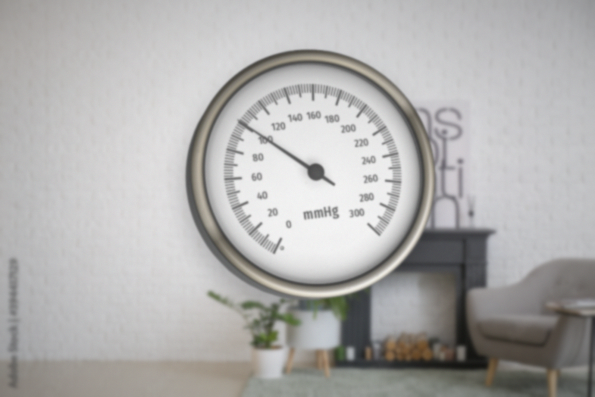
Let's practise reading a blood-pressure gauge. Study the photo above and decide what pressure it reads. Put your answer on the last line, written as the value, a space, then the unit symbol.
100 mmHg
